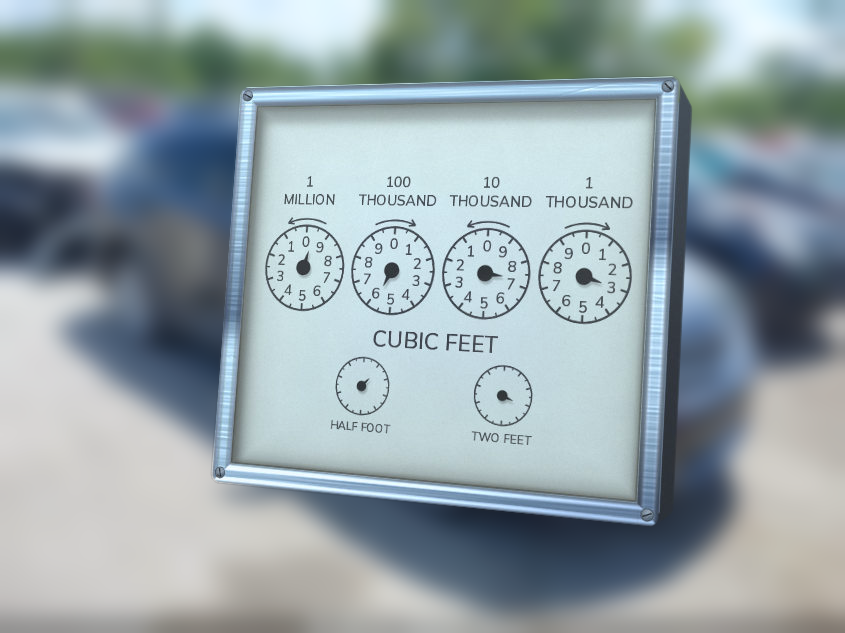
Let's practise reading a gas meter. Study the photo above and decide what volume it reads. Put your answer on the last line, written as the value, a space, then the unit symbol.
957300 ft³
